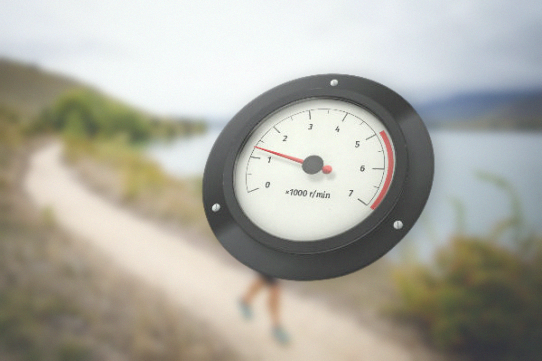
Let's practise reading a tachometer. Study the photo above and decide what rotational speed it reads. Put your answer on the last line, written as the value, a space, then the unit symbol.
1250 rpm
